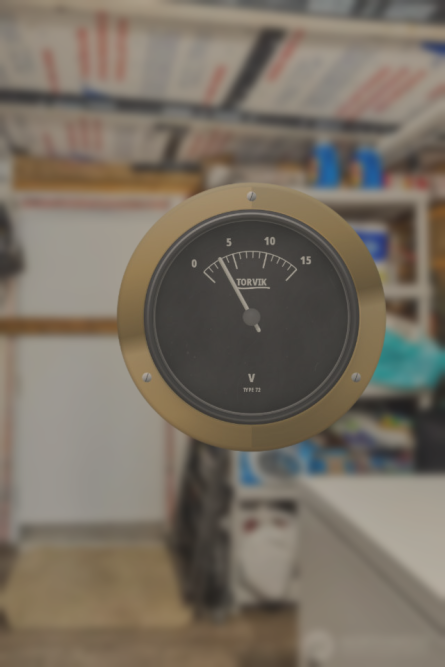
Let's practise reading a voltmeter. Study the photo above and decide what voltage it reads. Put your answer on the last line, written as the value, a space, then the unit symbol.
3 V
